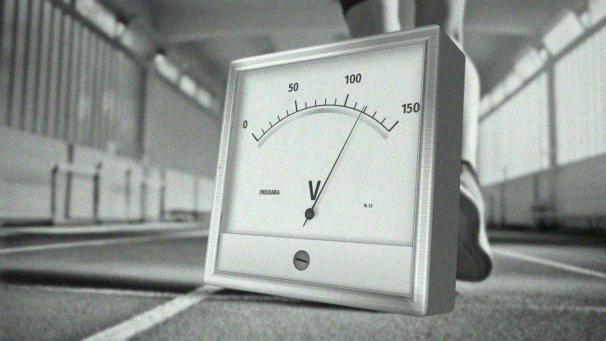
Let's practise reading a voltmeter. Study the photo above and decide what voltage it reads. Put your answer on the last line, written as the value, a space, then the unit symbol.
120 V
